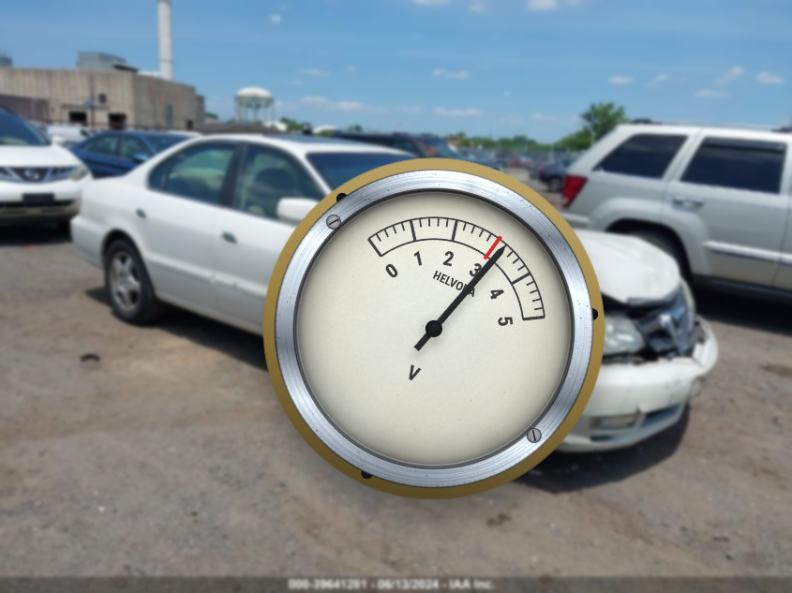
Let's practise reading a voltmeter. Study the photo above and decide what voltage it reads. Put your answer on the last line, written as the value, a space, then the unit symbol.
3.2 V
